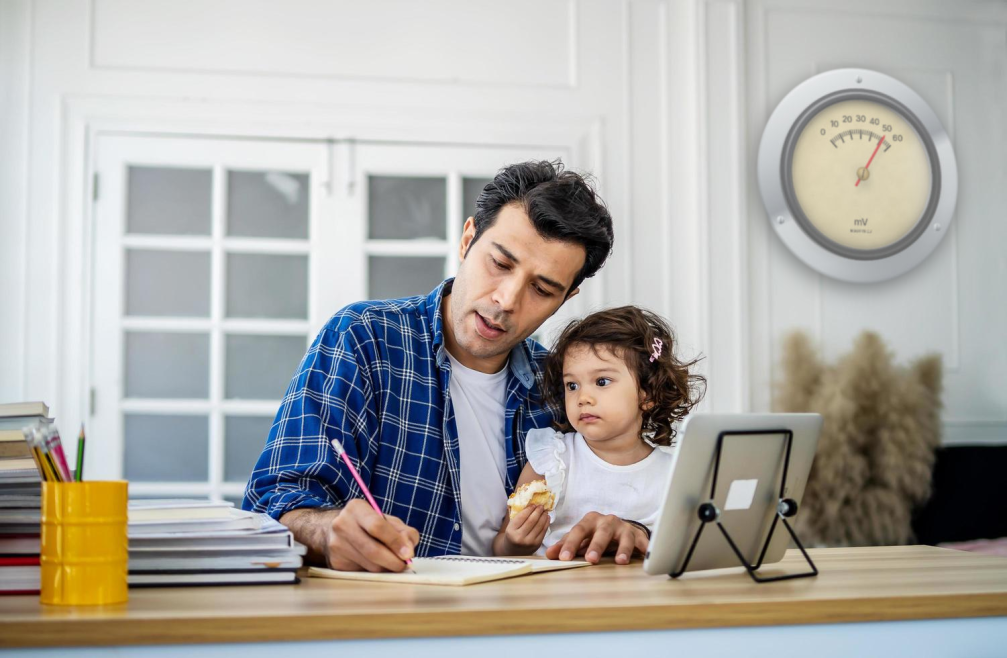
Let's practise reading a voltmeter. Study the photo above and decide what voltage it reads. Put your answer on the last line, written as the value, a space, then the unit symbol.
50 mV
